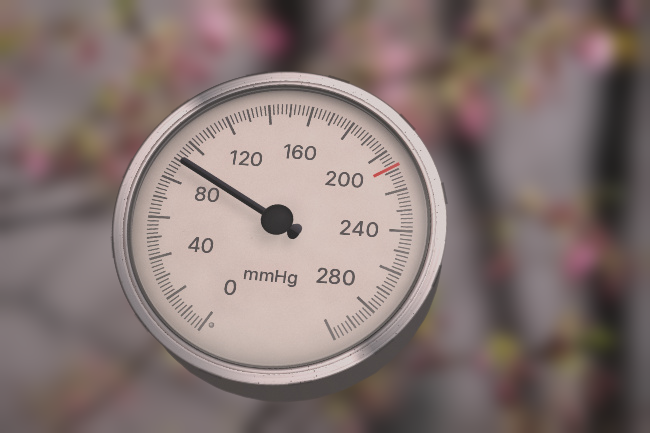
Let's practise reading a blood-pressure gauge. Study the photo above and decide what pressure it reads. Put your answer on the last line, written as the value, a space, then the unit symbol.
90 mmHg
